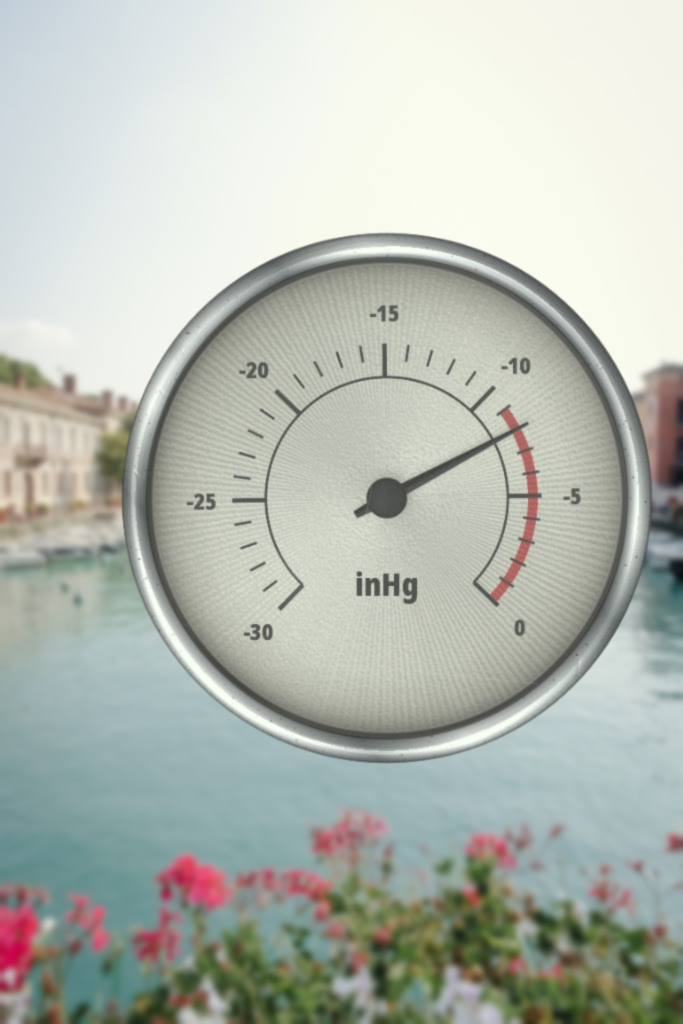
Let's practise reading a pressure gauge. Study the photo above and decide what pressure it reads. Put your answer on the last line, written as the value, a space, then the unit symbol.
-8 inHg
